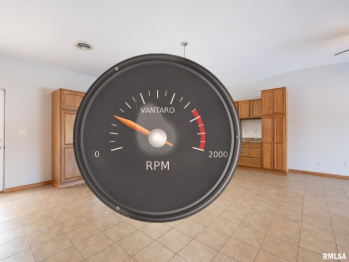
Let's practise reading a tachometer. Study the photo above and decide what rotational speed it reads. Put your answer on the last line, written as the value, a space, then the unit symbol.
400 rpm
